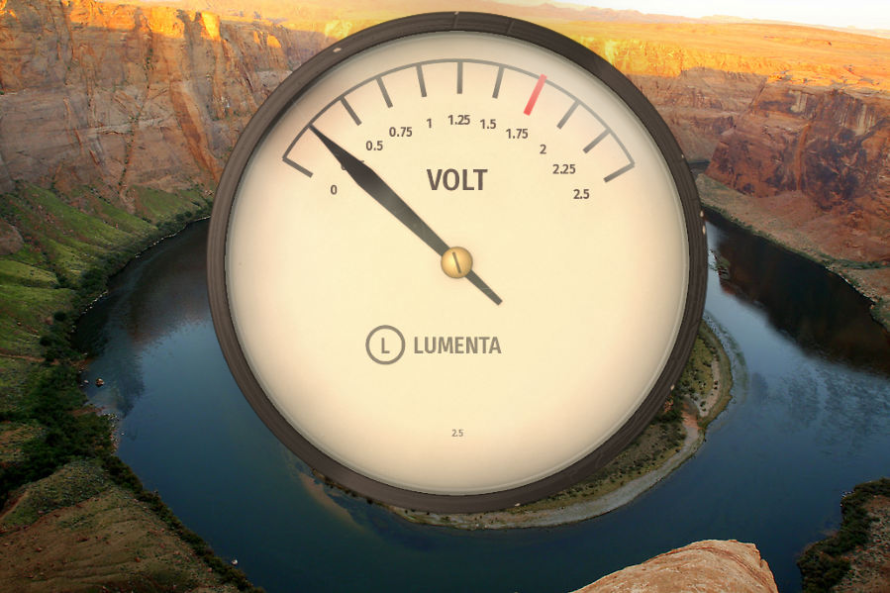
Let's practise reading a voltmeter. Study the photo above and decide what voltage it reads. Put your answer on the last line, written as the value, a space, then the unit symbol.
0.25 V
